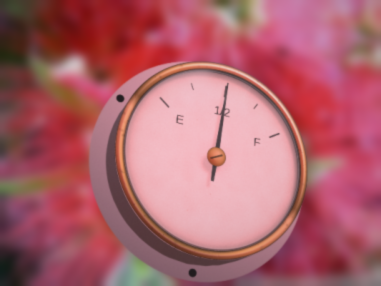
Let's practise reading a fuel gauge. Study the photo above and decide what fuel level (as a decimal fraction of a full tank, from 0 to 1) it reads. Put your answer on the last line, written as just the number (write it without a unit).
0.5
